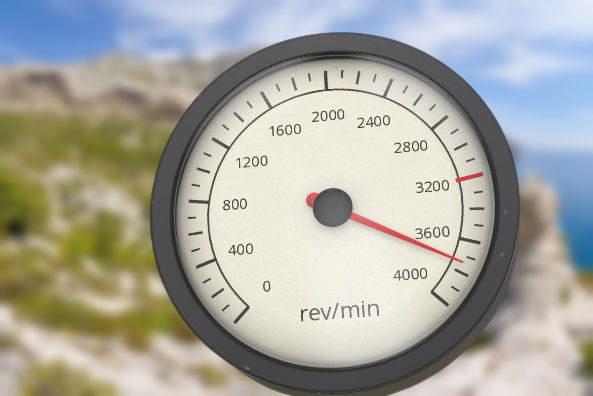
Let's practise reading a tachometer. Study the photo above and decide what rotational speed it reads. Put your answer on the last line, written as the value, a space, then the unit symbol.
3750 rpm
